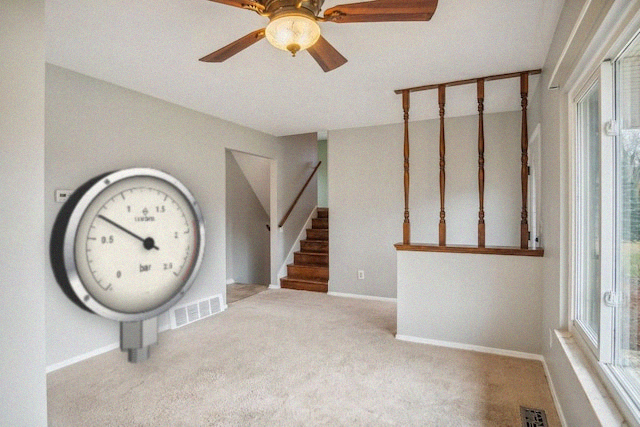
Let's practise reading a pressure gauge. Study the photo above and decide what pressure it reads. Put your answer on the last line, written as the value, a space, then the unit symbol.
0.7 bar
